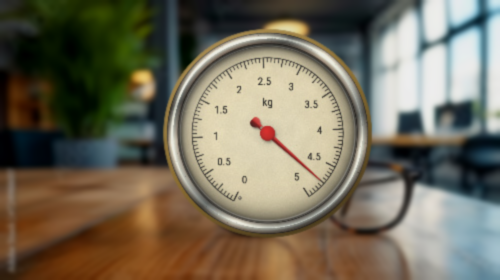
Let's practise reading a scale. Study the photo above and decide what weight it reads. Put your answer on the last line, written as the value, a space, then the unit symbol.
4.75 kg
